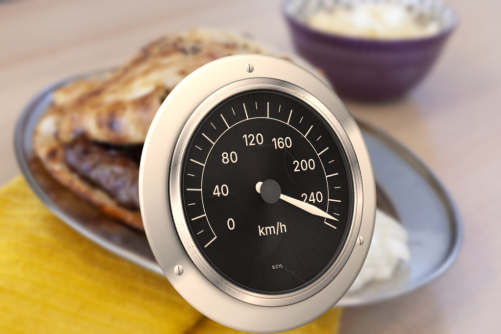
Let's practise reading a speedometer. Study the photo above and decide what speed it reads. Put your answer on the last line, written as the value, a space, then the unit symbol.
255 km/h
